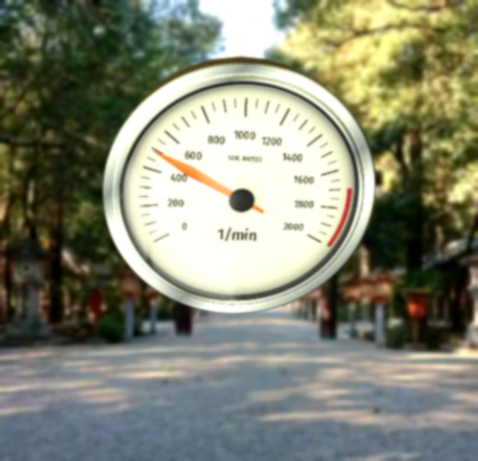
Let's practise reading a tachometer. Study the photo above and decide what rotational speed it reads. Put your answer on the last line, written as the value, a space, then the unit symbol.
500 rpm
